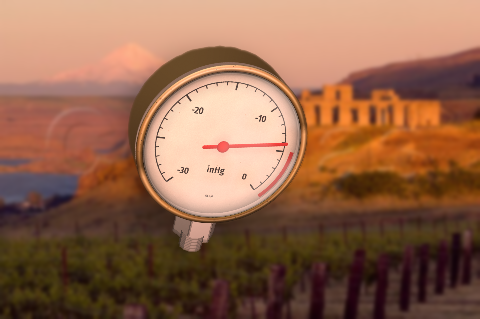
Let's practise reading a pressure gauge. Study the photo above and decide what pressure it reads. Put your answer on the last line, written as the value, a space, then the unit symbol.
-6 inHg
